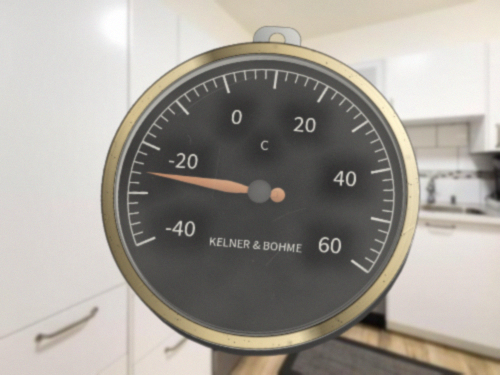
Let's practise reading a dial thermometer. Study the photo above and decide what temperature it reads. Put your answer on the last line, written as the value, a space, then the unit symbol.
-26 °C
